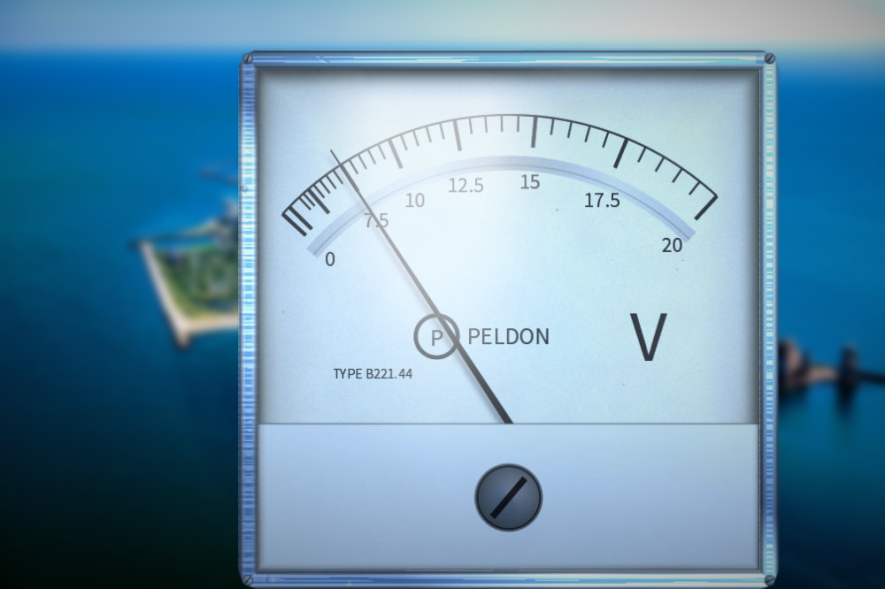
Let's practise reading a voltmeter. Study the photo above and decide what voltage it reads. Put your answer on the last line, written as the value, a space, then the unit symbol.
7.5 V
